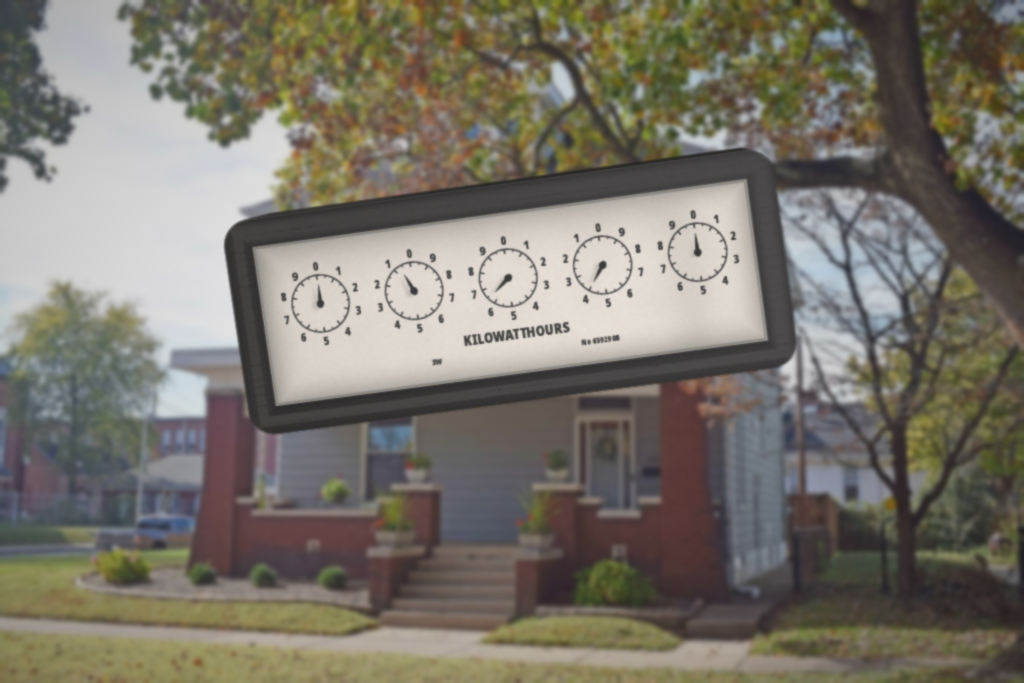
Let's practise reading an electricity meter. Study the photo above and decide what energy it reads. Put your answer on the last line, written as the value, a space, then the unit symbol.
640 kWh
